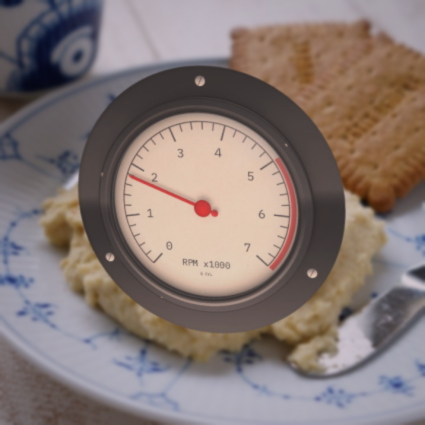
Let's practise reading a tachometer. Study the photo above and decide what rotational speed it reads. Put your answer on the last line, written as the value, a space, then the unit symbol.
1800 rpm
